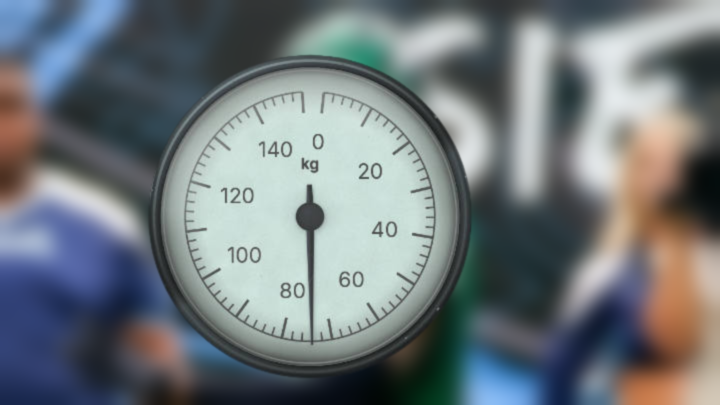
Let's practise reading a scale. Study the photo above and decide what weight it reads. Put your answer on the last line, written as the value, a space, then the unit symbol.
74 kg
